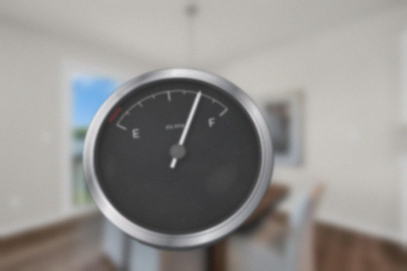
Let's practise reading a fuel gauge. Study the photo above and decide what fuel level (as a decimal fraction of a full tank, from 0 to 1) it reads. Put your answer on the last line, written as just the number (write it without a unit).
0.75
